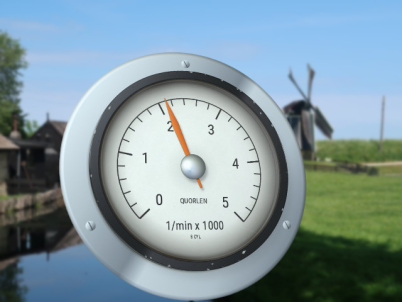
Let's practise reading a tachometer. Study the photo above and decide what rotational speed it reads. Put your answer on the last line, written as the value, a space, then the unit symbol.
2100 rpm
